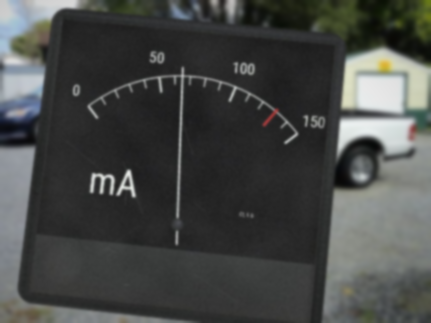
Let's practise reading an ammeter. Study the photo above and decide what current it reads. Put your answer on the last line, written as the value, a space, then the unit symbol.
65 mA
